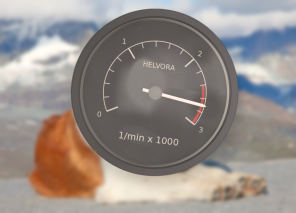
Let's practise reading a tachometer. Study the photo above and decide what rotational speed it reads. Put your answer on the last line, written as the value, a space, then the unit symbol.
2700 rpm
